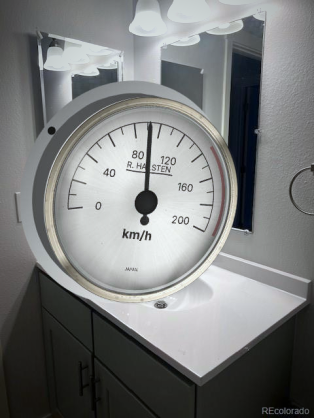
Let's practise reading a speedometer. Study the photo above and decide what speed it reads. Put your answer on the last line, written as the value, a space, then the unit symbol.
90 km/h
